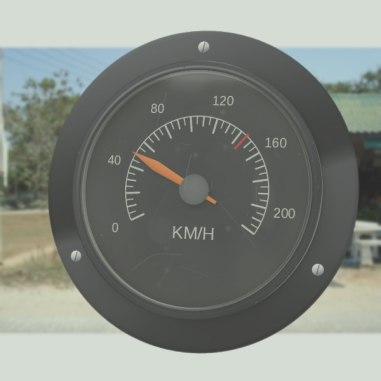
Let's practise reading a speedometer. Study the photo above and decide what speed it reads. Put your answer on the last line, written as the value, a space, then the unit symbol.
50 km/h
